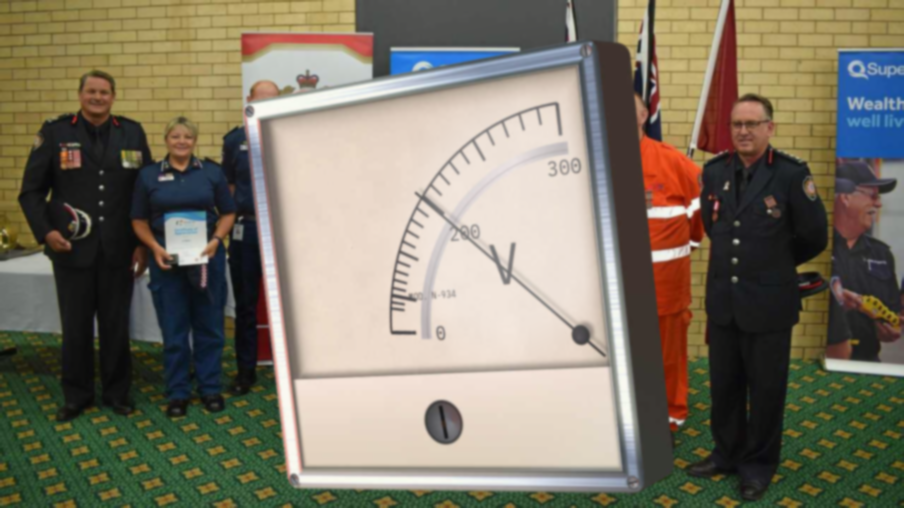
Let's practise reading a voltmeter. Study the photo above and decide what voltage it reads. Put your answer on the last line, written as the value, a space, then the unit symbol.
200 V
